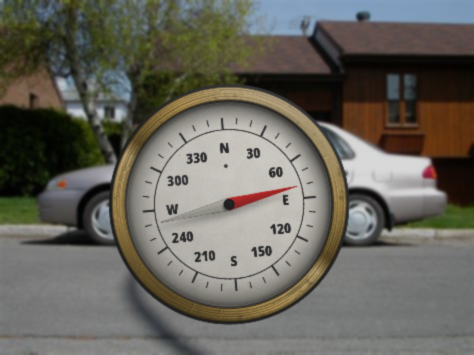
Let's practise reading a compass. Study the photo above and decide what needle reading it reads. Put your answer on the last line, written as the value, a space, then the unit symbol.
80 °
